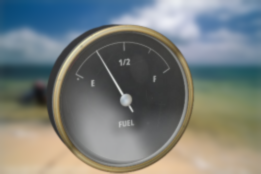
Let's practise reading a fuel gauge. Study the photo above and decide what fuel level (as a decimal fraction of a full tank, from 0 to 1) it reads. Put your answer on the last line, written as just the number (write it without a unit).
0.25
